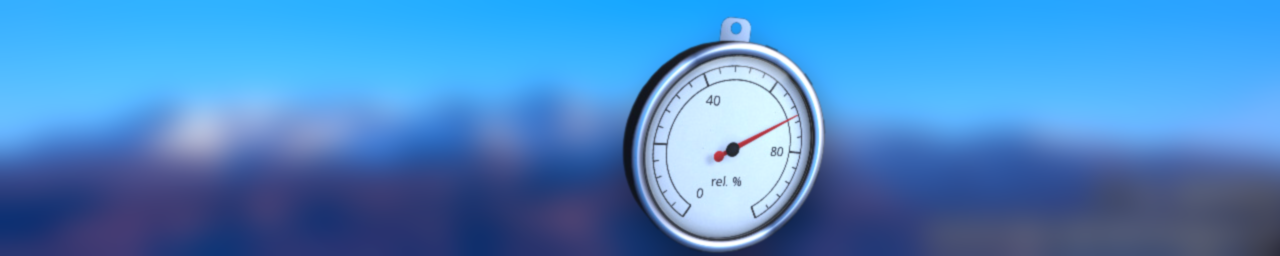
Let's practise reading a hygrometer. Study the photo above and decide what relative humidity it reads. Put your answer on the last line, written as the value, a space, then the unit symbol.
70 %
